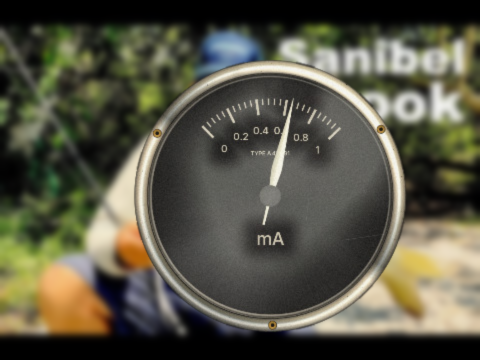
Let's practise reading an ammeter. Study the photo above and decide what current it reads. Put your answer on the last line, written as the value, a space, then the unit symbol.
0.64 mA
